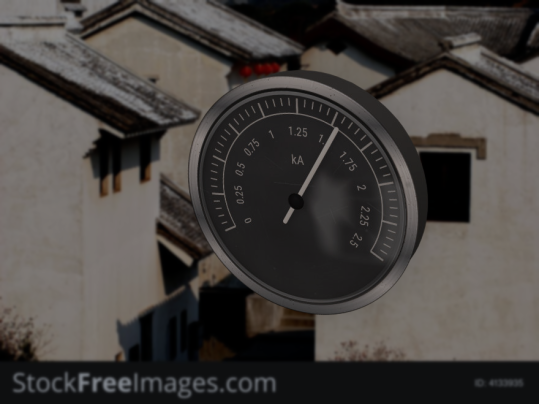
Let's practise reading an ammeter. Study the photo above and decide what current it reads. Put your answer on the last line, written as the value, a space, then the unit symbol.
1.55 kA
